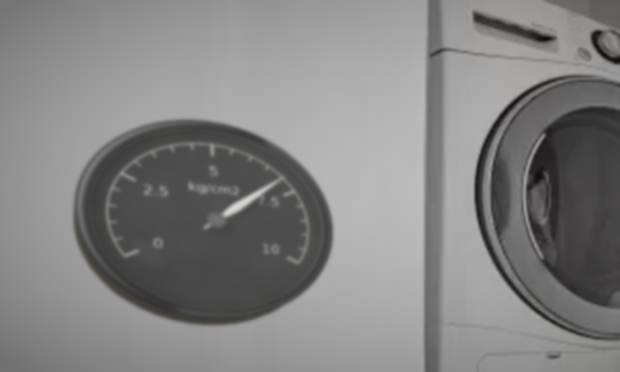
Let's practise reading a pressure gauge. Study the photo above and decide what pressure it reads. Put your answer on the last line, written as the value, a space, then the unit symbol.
7 kg/cm²
